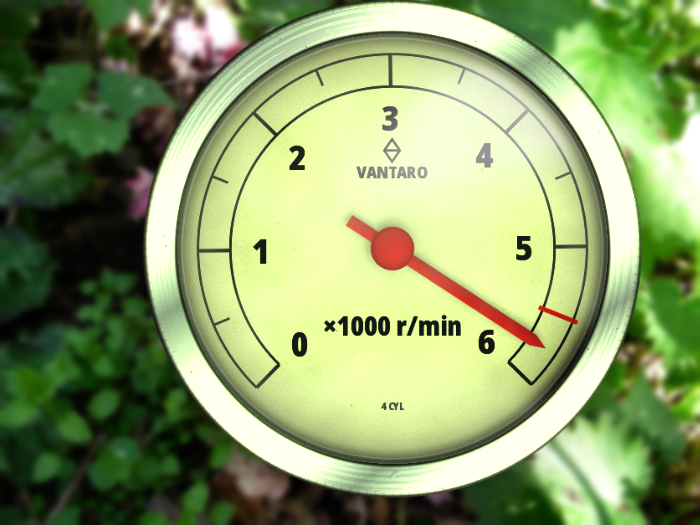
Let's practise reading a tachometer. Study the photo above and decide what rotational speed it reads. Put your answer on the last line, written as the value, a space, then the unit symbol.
5750 rpm
